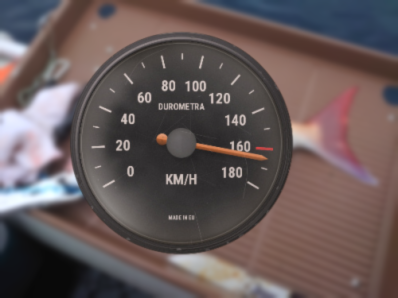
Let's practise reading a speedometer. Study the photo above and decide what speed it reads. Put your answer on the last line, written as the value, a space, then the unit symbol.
165 km/h
